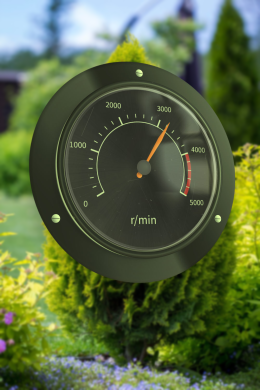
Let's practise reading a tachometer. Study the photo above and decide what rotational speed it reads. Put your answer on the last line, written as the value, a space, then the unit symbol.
3200 rpm
